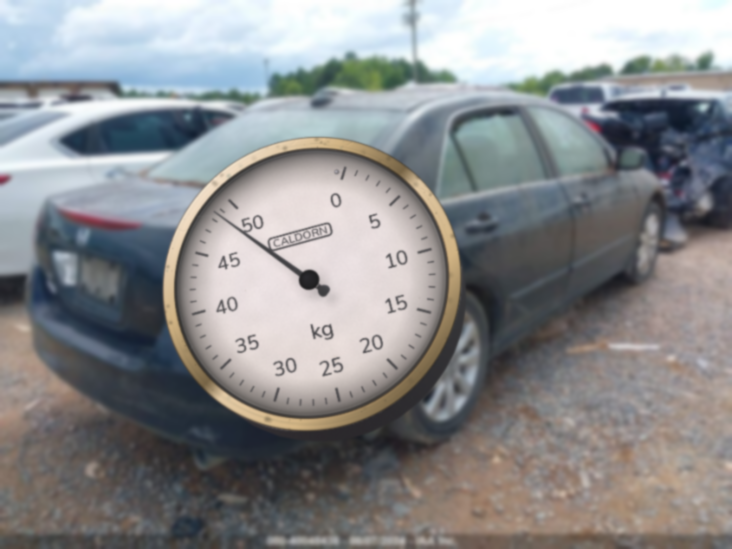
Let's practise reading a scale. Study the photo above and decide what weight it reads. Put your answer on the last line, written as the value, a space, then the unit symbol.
48.5 kg
